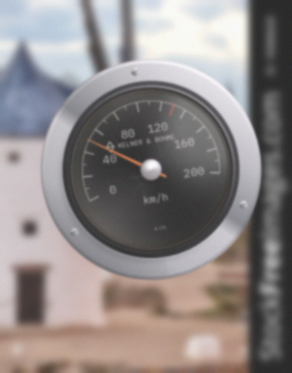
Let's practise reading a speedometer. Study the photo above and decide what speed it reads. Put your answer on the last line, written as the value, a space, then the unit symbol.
50 km/h
